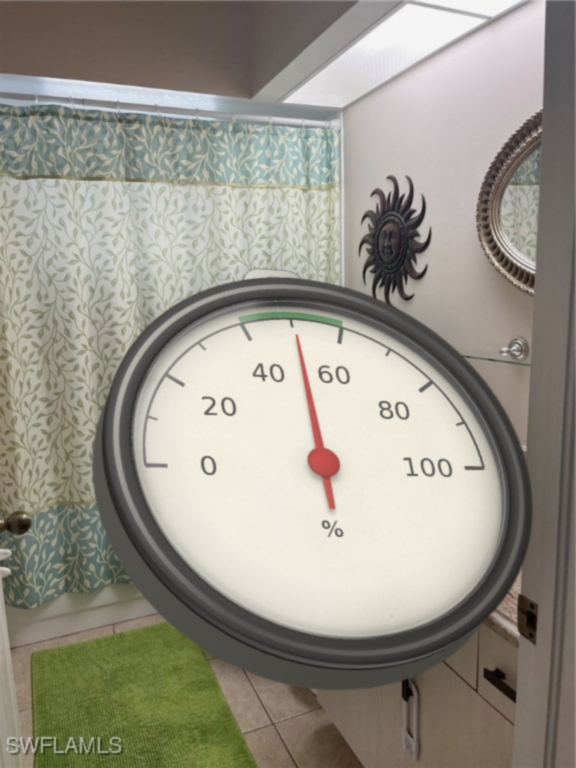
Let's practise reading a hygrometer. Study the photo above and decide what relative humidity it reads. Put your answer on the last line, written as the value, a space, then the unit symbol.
50 %
